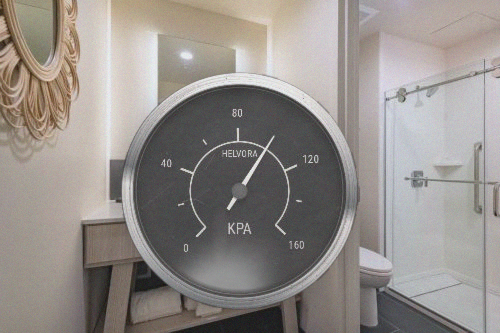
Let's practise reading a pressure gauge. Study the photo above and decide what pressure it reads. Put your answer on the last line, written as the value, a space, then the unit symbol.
100 kPa
